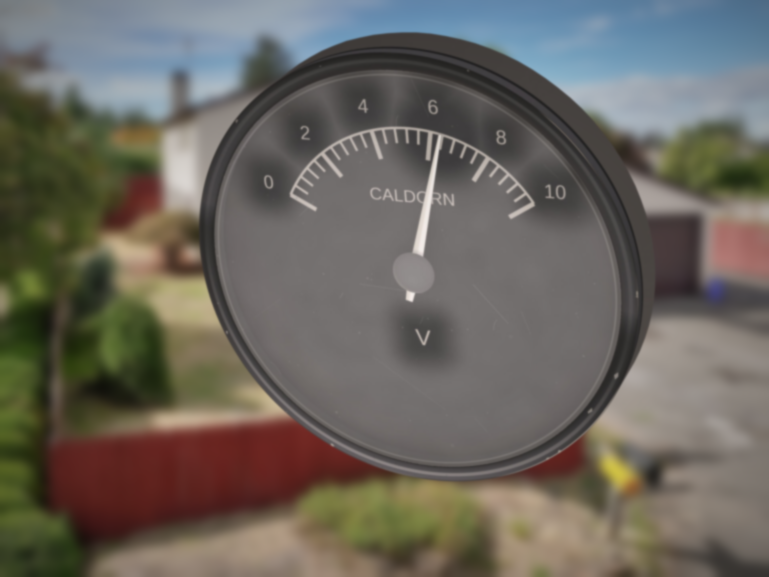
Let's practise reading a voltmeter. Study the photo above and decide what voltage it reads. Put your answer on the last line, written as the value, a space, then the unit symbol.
6.4 V
